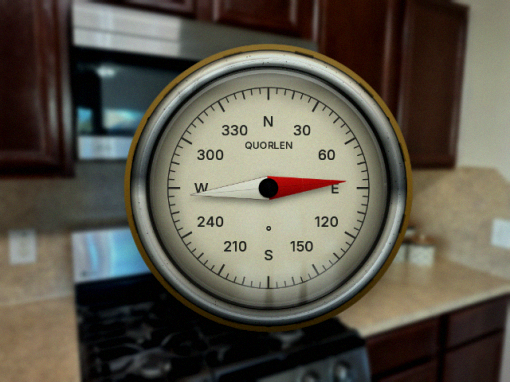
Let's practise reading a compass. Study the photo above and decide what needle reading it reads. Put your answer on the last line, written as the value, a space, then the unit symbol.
85 °
